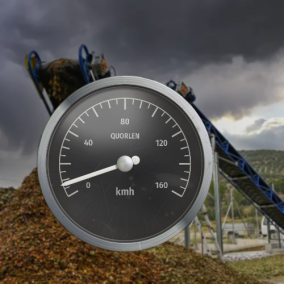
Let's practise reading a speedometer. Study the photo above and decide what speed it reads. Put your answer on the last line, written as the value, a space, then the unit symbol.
7.5 km/h
